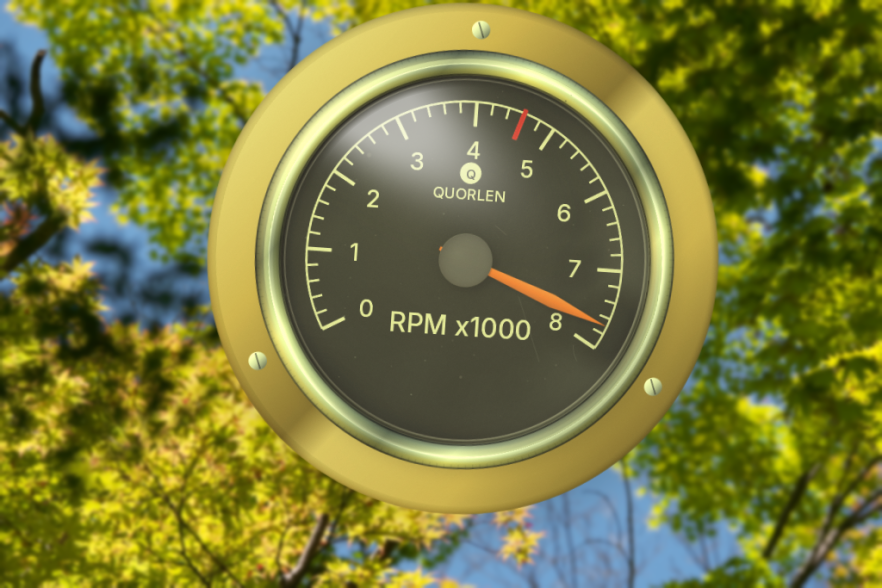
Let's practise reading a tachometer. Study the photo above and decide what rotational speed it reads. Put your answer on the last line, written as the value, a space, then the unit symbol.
7700 rpm
